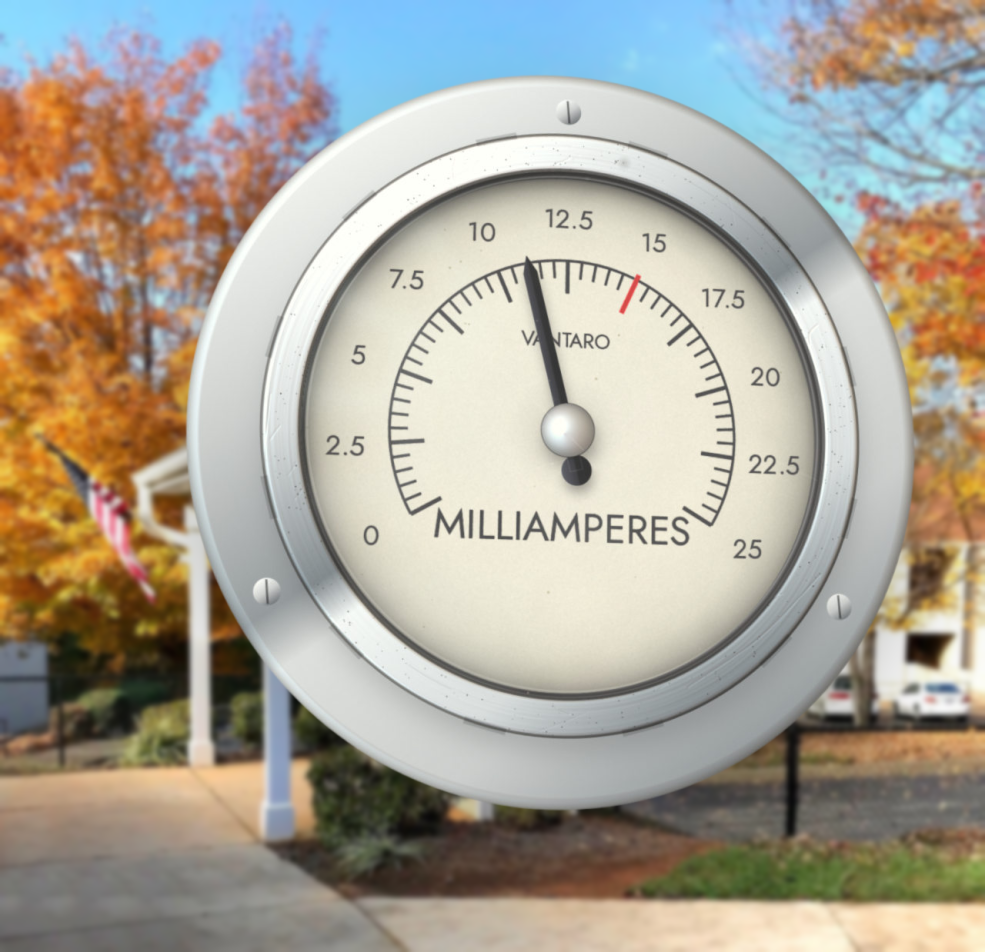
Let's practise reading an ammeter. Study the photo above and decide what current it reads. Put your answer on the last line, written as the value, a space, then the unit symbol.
11 mA
